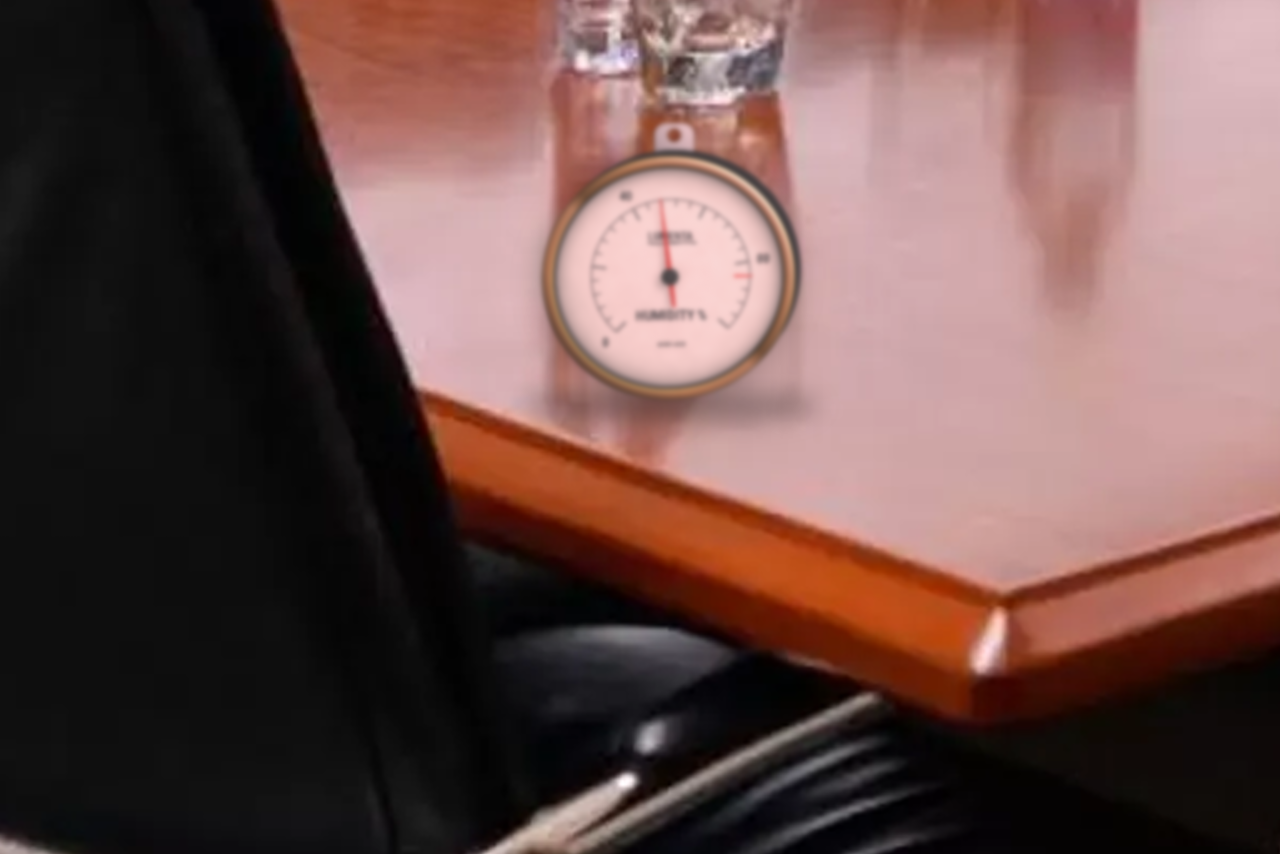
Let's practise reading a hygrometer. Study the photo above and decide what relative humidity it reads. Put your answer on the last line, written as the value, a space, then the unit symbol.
48 %
